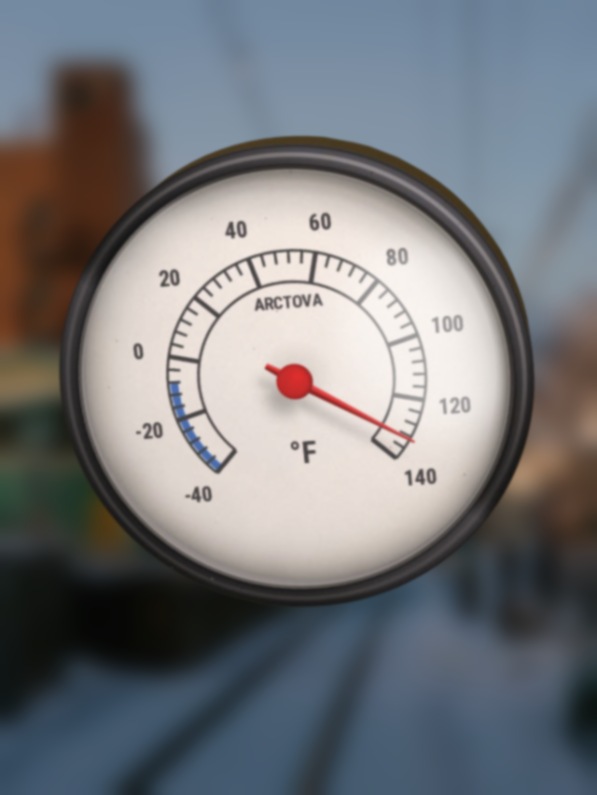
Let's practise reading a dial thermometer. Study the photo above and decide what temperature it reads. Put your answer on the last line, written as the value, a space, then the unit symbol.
132 °F
